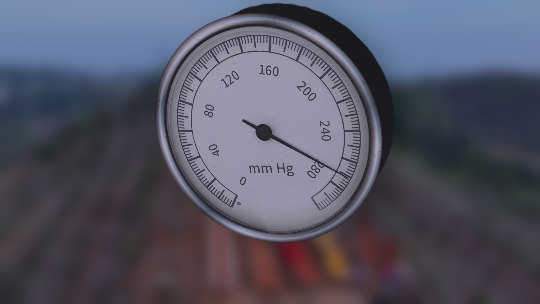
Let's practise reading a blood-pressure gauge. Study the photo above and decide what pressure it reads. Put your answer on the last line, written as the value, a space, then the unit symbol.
270 mmHg
